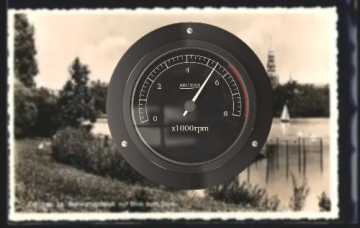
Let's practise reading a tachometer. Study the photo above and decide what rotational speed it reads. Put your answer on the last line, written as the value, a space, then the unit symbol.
5400 rpm
